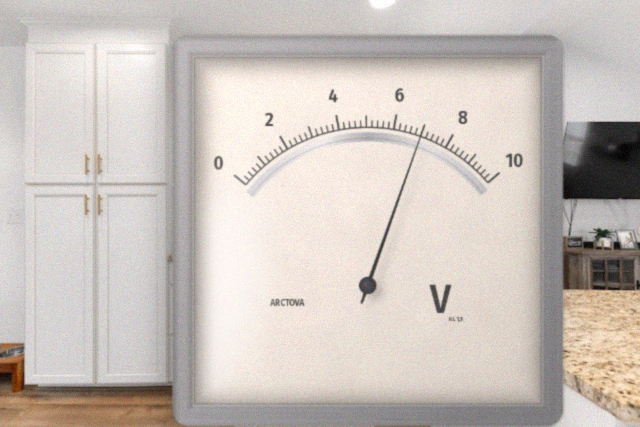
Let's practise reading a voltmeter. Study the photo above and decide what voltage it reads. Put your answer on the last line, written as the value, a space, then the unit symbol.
7 V
